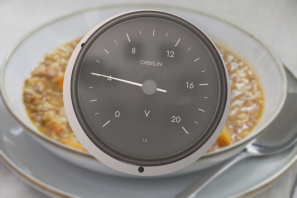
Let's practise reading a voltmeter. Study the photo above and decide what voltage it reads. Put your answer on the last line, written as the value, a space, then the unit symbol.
4 V
